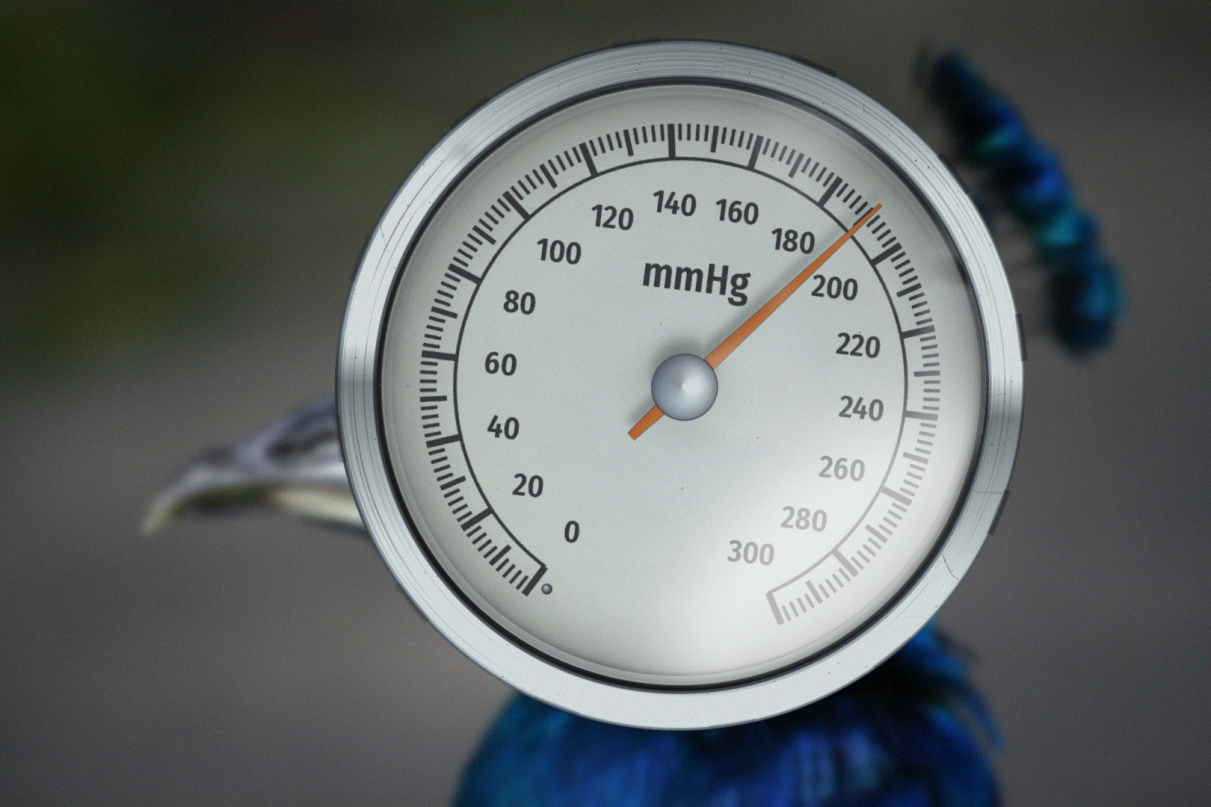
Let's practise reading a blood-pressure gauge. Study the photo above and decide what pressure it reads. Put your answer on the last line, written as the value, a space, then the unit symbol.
190 mmHg
